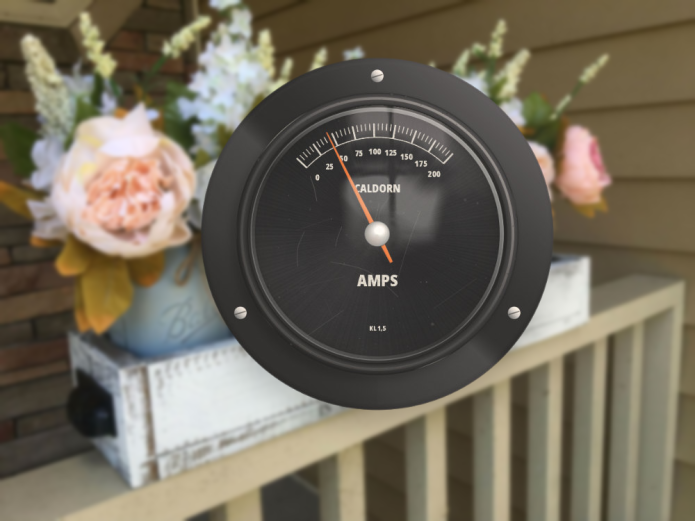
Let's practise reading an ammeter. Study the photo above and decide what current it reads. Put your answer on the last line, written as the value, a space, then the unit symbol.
45 A
